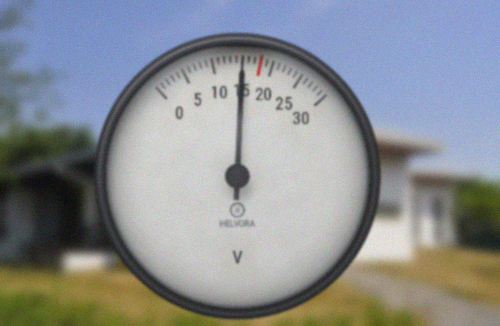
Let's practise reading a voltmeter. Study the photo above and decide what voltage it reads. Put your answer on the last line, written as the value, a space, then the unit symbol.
15 V
